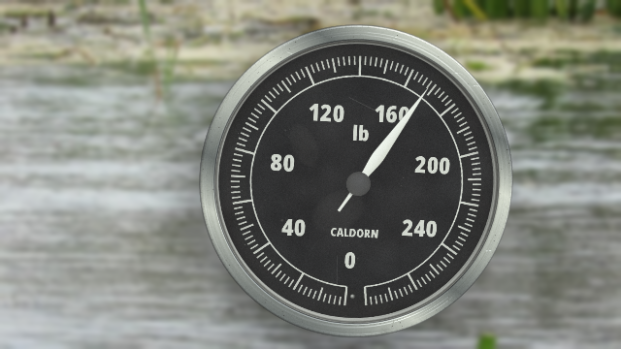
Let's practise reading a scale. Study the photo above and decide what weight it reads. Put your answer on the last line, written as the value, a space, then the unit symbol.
168 lb
